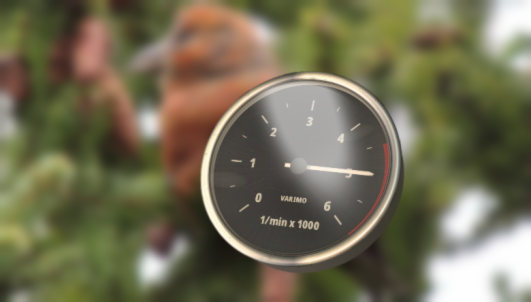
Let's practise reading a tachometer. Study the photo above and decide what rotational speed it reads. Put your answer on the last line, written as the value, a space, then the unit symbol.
5000 rpm
